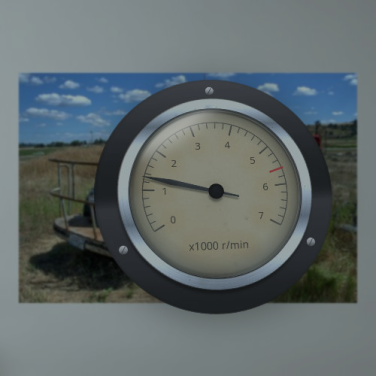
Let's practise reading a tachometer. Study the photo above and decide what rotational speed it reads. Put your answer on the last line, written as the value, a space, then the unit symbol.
1300 rpm
